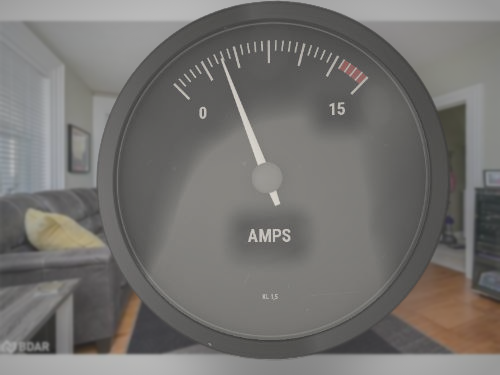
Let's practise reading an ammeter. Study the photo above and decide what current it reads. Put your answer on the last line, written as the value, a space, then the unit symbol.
4 A
